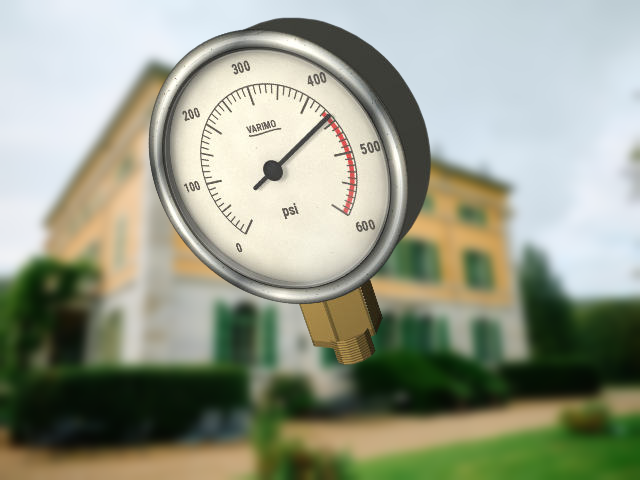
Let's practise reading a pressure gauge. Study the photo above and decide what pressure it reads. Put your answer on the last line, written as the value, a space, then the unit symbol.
440 psi
